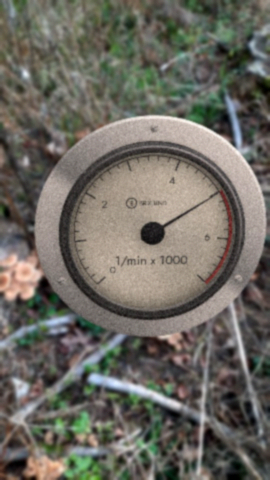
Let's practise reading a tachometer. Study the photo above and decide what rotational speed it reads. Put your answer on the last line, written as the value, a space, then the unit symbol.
5000 rpm
